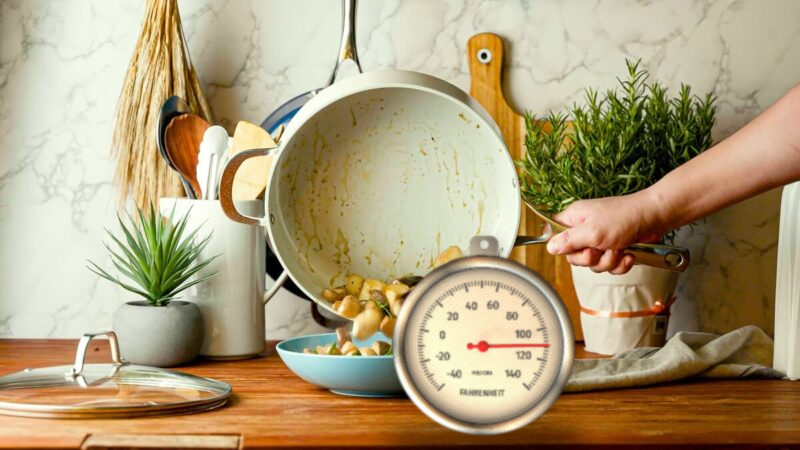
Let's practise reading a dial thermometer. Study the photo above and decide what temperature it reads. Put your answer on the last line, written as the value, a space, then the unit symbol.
110 °F
